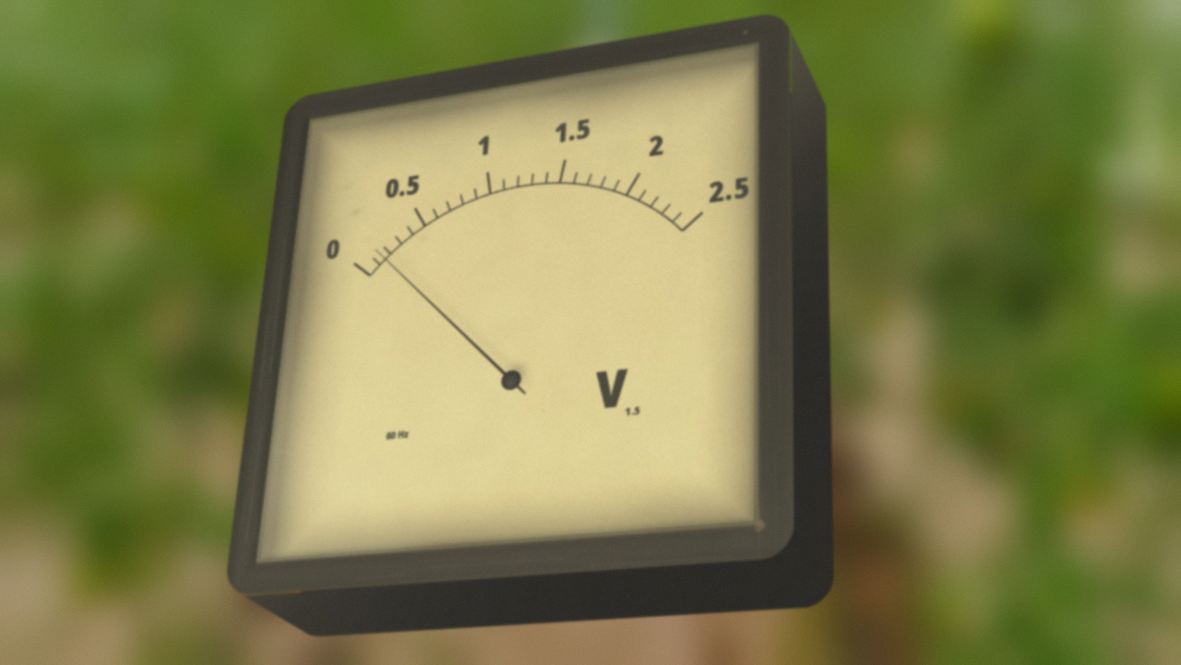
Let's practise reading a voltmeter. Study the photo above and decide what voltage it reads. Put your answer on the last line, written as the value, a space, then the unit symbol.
0.15 V
